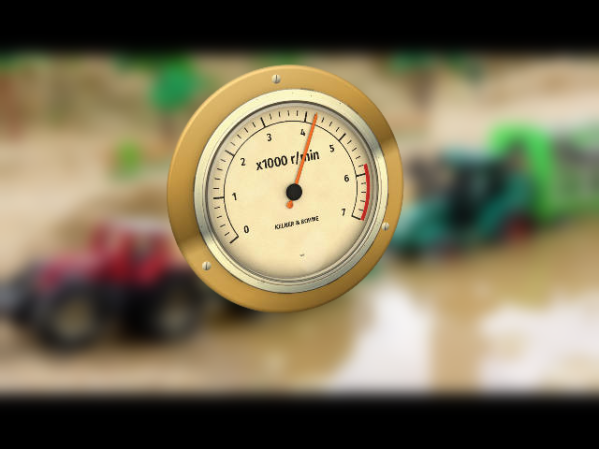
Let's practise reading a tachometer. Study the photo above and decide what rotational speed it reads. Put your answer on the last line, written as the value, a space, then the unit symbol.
4200 rpm
